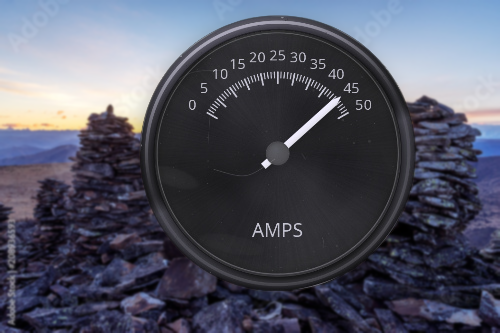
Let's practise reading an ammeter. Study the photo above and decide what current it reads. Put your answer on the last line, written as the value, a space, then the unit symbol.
45 A
